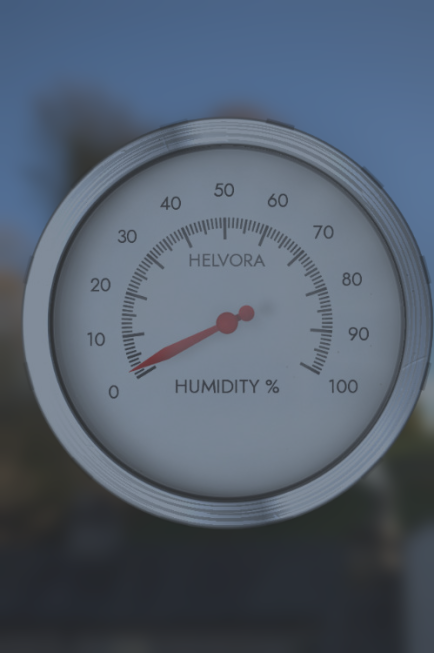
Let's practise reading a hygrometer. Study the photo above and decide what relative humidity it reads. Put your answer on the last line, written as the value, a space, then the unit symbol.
2 %
